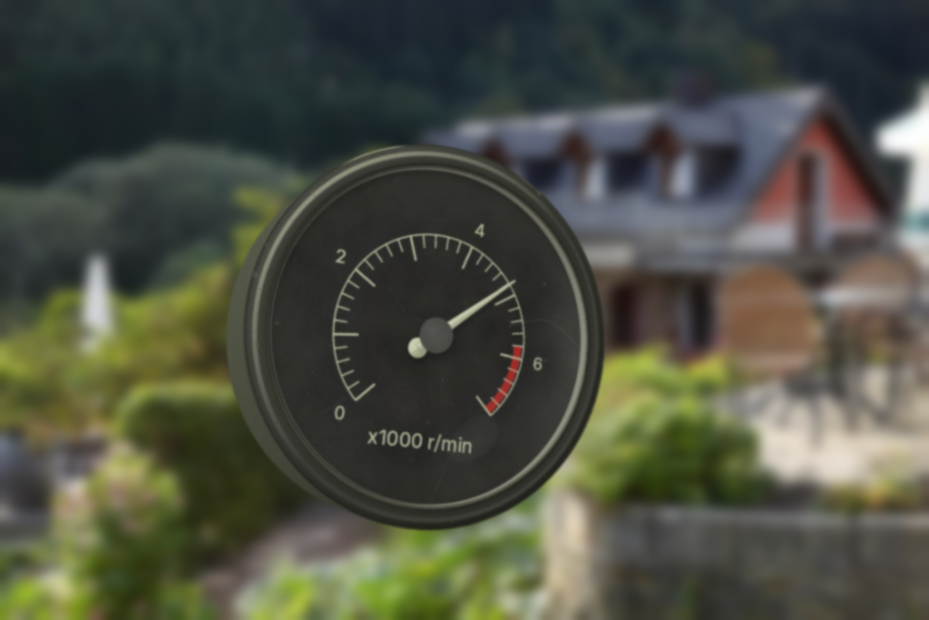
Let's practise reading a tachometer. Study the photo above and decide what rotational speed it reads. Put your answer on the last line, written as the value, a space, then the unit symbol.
4800 rpm
